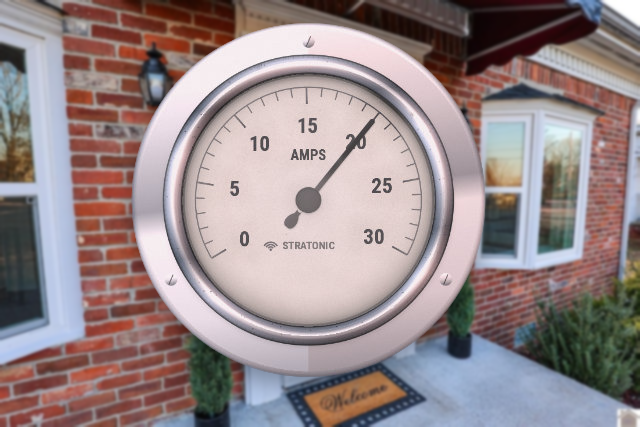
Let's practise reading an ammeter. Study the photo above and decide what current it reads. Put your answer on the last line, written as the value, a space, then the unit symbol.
20 A
